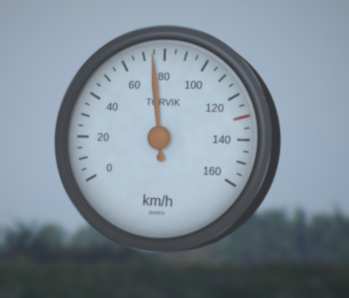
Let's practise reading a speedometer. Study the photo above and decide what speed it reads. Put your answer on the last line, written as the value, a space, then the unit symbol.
75 km/h
